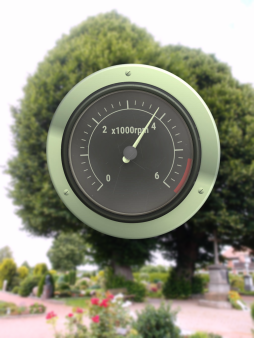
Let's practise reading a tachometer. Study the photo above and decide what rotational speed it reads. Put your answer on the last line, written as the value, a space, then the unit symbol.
3800 rpm
